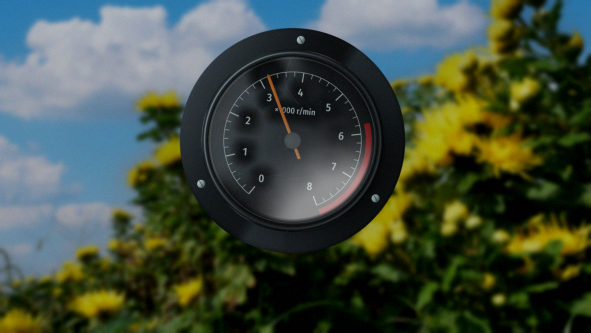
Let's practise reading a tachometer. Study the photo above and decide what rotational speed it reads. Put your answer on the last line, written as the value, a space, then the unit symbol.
3200 rpm
